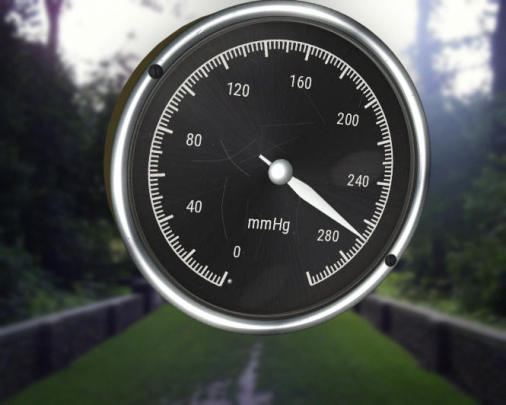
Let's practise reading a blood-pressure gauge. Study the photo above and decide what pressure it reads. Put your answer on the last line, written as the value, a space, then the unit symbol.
268 mmHg
